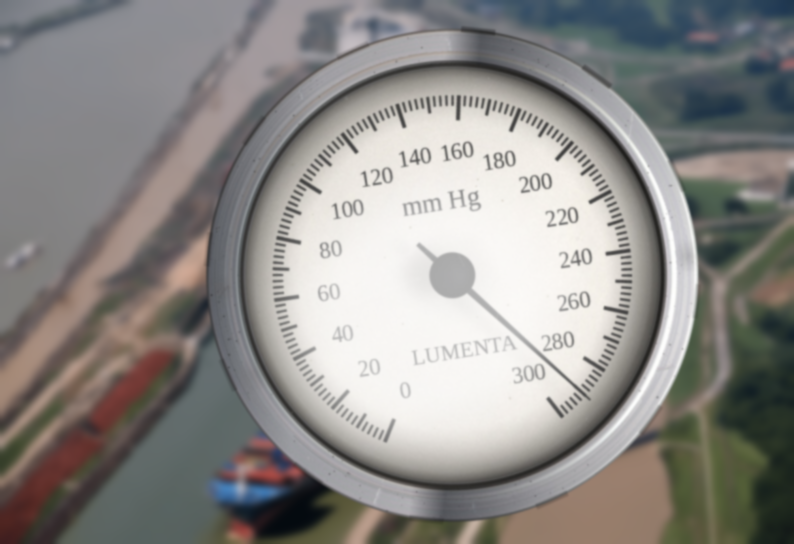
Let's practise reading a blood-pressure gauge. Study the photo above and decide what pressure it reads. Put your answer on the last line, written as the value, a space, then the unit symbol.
290 mmHg
